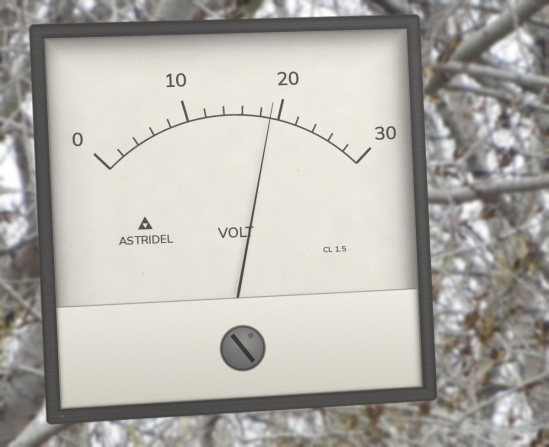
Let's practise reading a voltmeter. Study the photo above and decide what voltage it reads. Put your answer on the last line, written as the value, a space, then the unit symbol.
19 V
